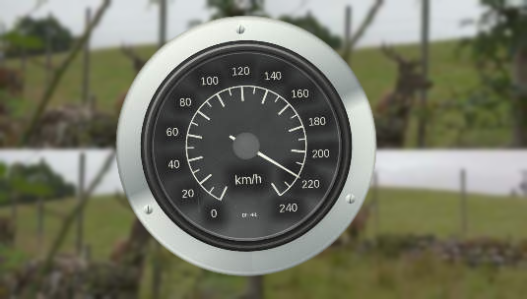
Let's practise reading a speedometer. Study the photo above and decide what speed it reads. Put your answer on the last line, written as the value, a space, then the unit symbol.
220 km/h
